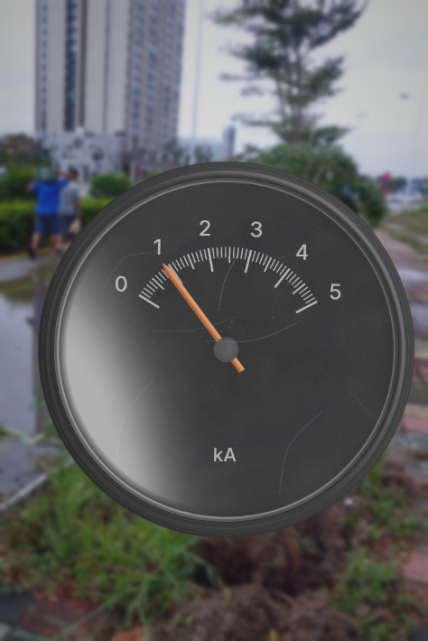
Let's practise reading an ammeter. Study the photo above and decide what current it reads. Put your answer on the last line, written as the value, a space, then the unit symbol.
0.9 kA
